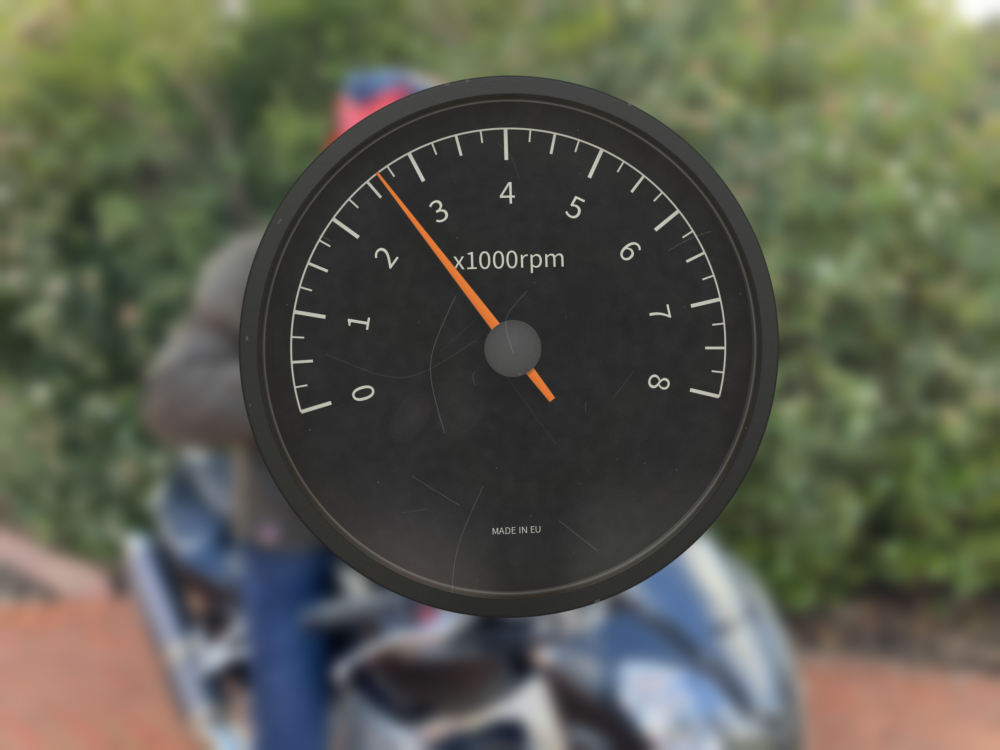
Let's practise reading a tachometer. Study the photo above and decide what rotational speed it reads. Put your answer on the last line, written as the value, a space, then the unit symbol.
2625 rpm
